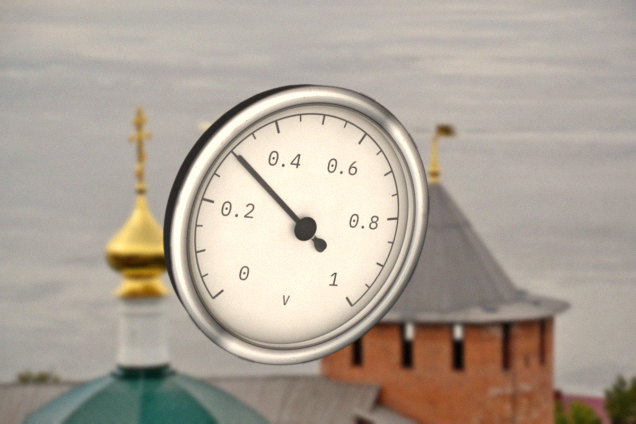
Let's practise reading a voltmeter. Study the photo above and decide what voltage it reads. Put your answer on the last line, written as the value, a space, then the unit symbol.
0.3 V
